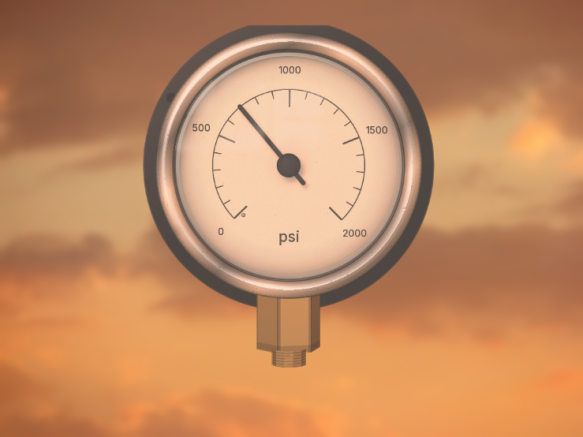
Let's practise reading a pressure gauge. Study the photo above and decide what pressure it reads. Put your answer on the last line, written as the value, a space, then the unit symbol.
700 psi
